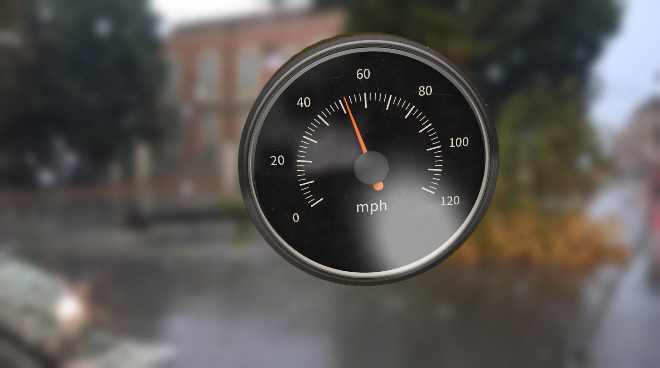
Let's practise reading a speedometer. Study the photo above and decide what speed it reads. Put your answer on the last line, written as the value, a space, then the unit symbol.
52 mph
